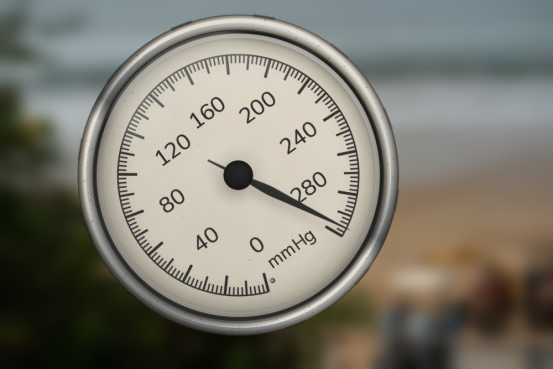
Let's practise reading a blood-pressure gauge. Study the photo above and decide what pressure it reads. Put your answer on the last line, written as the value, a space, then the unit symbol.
296 mmHg
